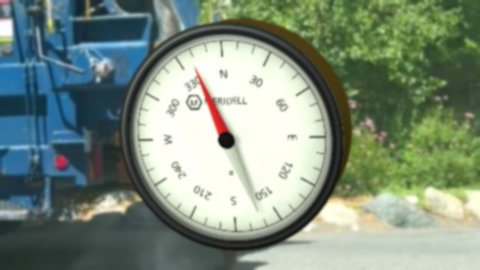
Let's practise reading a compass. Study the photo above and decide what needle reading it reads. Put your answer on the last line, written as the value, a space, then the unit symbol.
340 °
